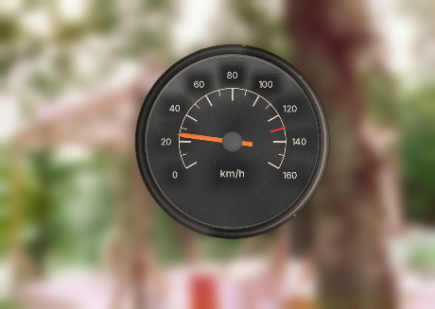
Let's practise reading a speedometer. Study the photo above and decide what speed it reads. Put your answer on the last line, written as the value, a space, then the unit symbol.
25 km/h
